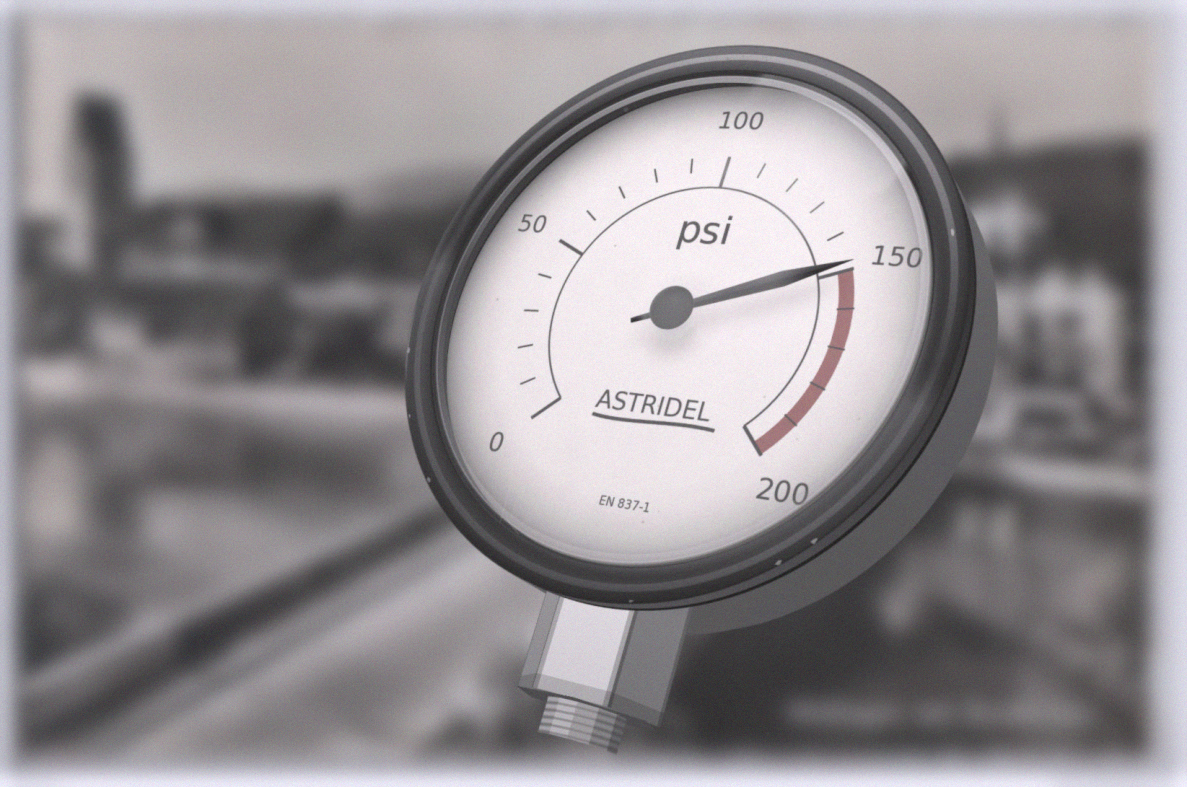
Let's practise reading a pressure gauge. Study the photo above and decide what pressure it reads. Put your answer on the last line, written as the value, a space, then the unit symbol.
150 psi
